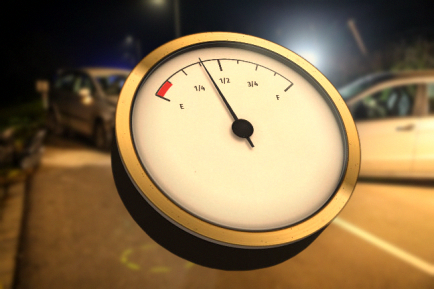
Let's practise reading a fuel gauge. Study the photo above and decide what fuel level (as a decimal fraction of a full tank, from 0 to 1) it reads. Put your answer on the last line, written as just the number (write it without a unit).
0.375
